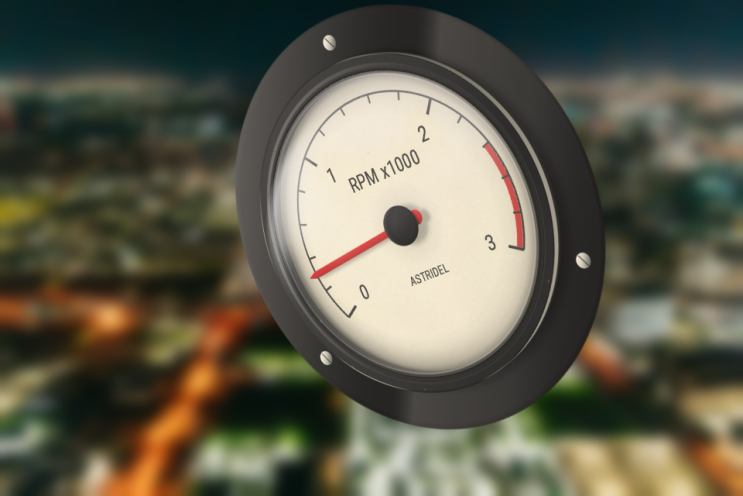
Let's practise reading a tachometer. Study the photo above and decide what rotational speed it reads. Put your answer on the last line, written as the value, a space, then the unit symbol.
300 rpm
